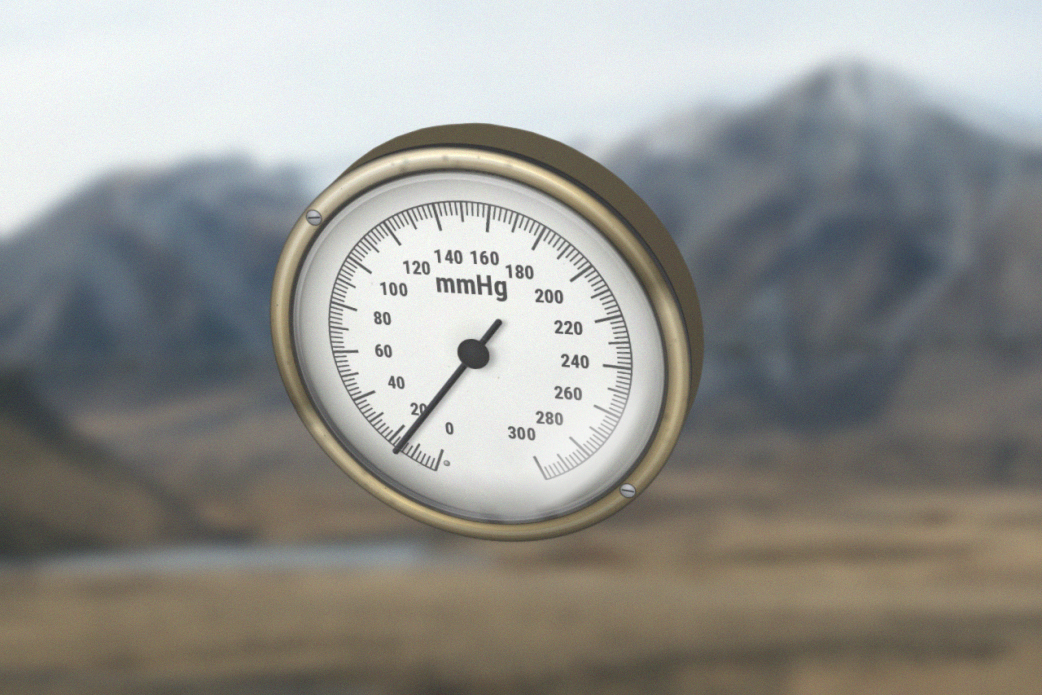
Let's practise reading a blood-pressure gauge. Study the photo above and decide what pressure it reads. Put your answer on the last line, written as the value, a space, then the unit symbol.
16 mmHg
